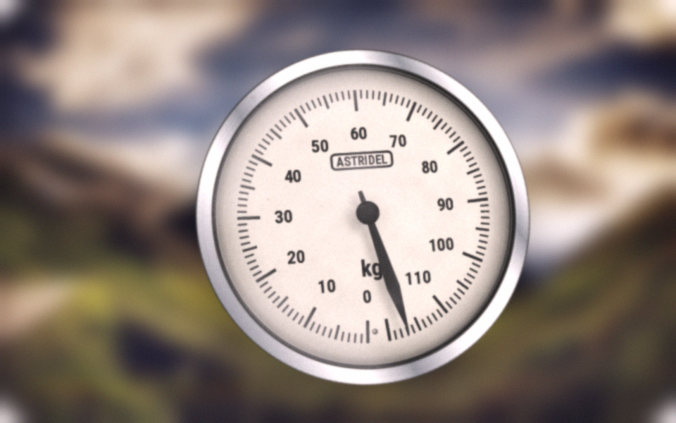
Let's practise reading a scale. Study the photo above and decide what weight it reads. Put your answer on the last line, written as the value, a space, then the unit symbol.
117 kg
